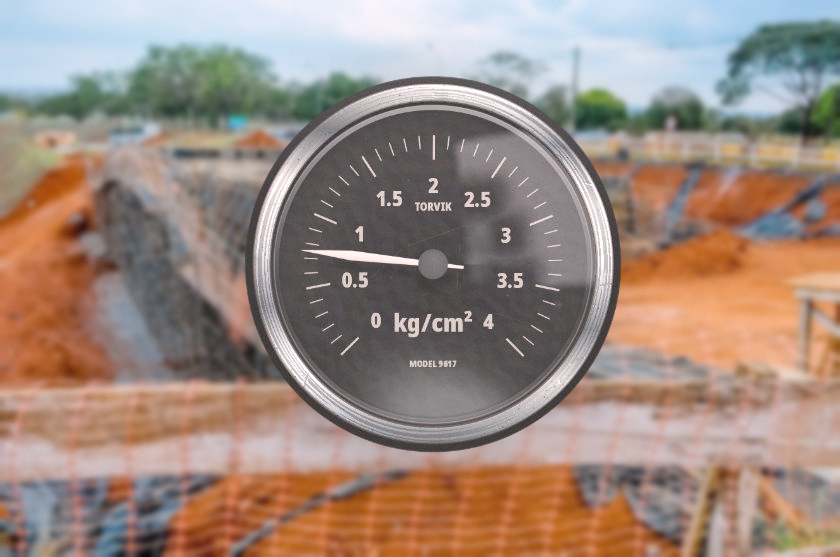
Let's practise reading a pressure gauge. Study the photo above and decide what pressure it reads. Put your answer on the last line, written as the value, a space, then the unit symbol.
0.75 kg/cm²
